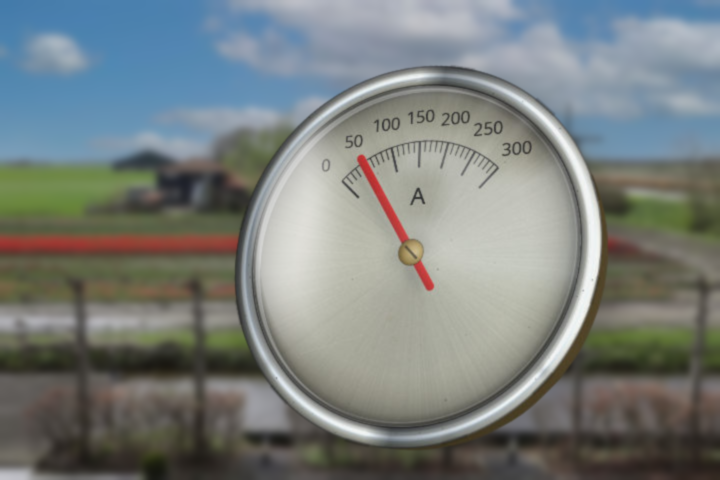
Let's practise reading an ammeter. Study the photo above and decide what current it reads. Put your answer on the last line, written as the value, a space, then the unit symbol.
50 A
